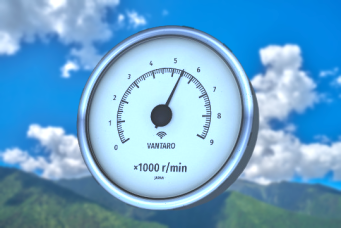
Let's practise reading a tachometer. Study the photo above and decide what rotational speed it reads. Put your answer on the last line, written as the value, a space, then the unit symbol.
5500 rpm
